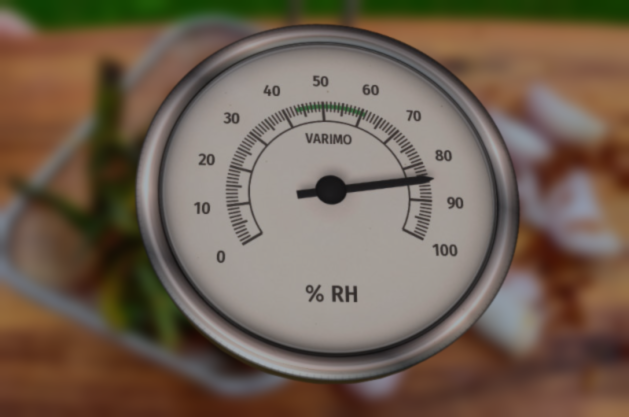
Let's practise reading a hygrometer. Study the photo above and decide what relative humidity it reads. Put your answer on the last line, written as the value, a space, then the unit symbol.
85 %
